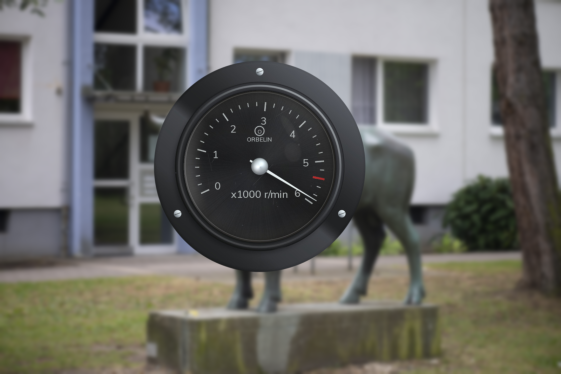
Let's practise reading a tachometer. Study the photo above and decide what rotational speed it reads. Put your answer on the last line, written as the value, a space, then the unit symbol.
5900 rpm
